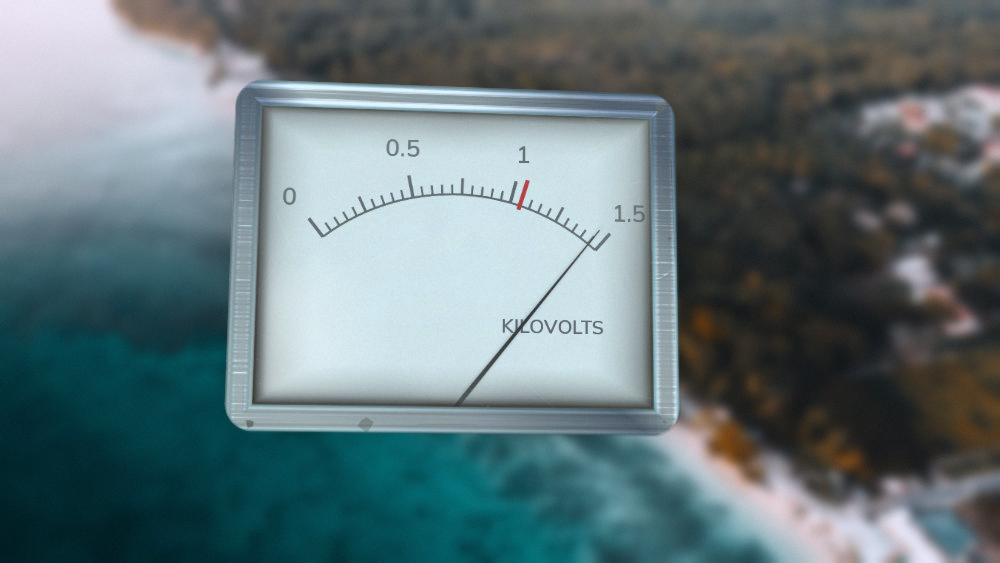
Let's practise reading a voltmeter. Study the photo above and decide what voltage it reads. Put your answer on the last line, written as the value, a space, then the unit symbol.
1.45 kV
